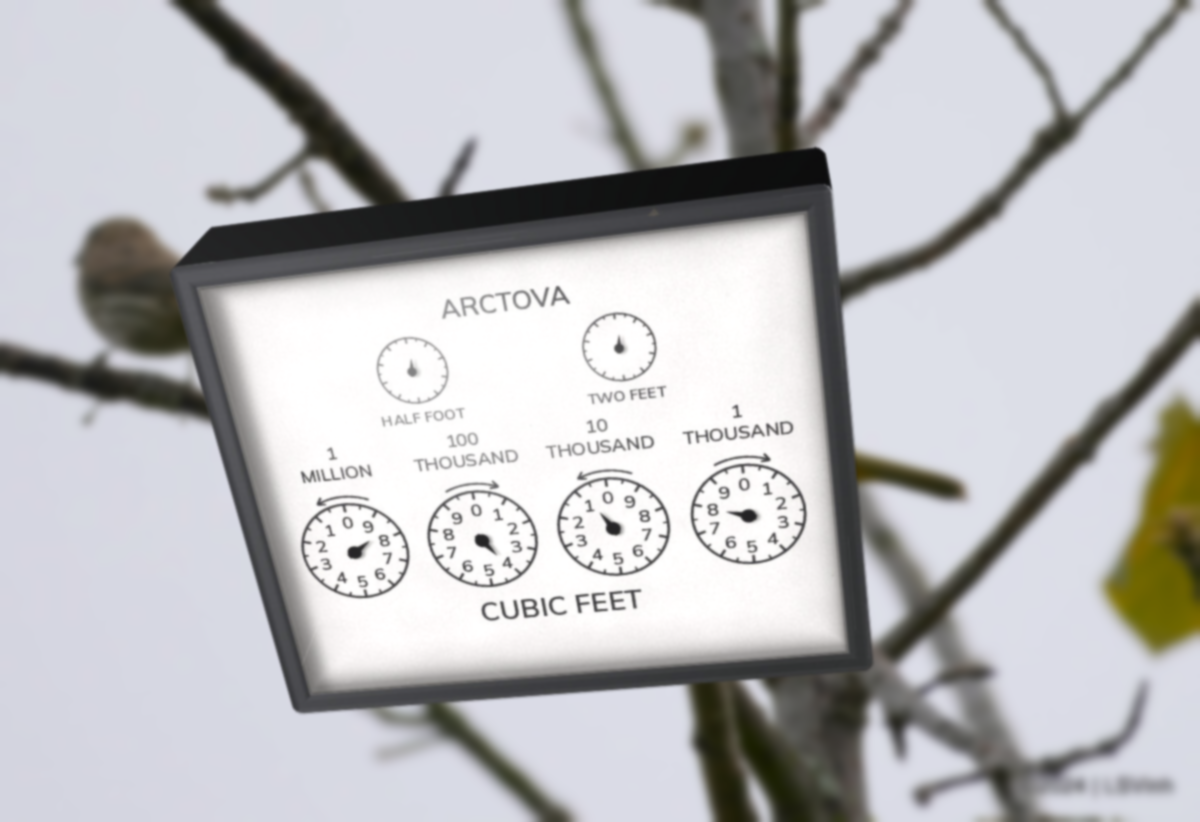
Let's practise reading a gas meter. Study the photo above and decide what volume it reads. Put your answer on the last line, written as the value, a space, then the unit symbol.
840800 ft³
